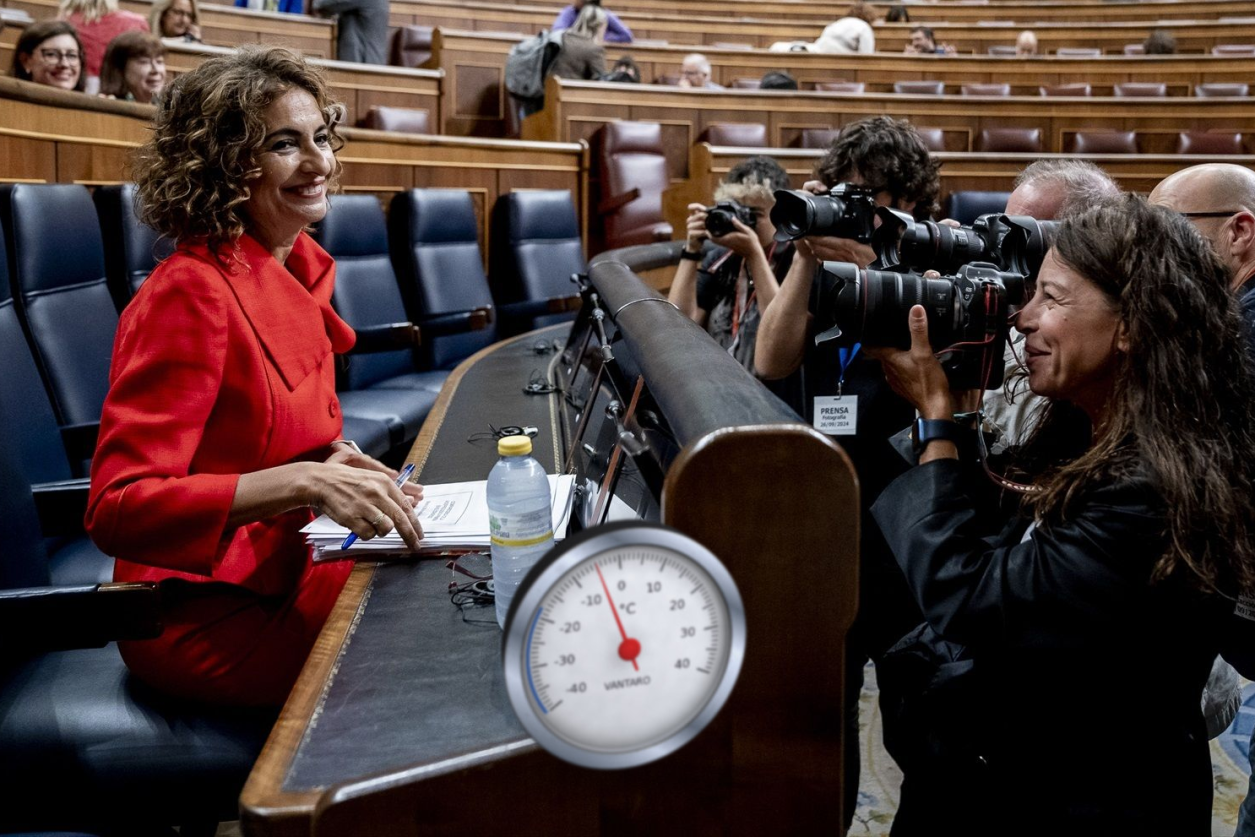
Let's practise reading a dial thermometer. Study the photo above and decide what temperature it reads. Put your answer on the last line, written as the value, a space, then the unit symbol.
-5 °C
